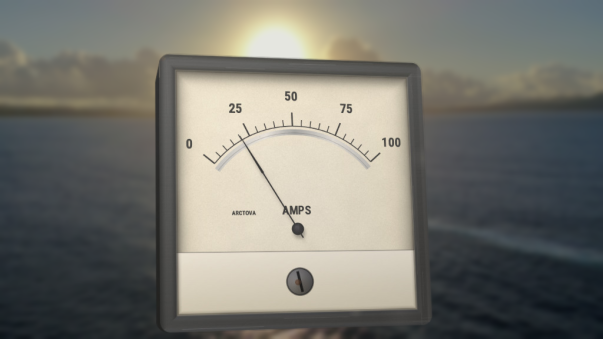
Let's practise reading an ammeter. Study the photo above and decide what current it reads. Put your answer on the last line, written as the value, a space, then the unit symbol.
20 A
